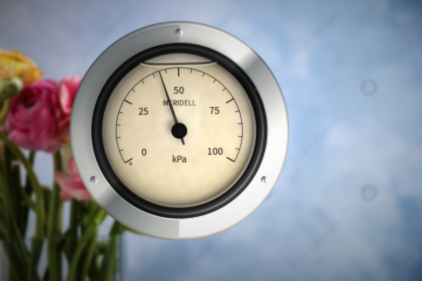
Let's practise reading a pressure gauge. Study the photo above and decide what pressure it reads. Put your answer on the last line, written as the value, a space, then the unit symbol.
42.5 kPa
